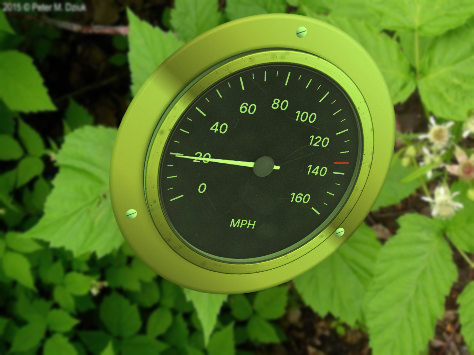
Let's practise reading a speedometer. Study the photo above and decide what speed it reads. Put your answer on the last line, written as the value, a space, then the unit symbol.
20 mph
